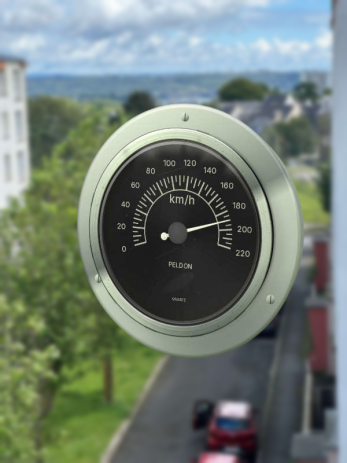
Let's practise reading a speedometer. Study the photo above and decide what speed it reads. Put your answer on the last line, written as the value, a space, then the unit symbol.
190 km/h
